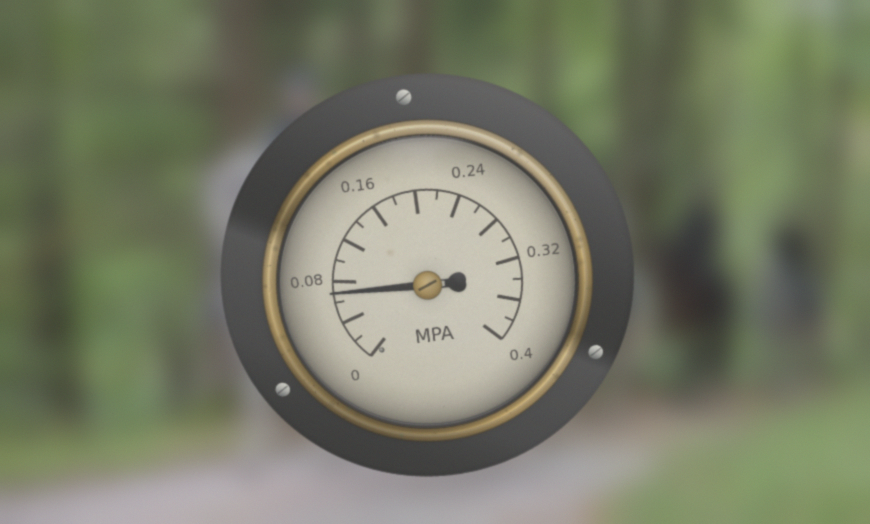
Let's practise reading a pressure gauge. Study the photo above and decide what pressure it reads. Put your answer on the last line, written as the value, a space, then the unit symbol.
0.07 MPa
